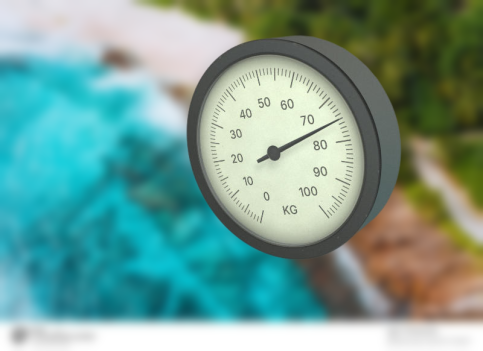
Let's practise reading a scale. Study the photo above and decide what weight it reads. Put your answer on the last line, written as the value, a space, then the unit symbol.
75 kg
